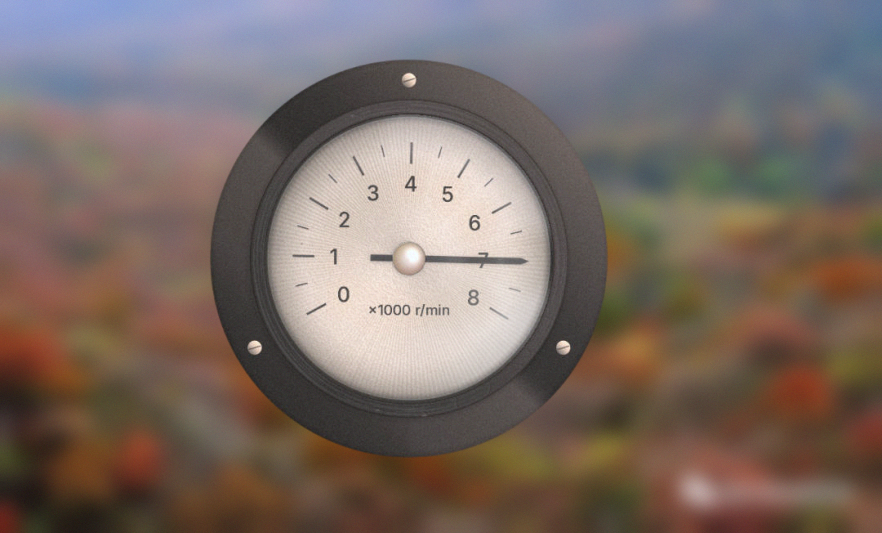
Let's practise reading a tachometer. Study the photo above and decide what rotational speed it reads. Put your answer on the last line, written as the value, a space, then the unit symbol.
7000 rpm
